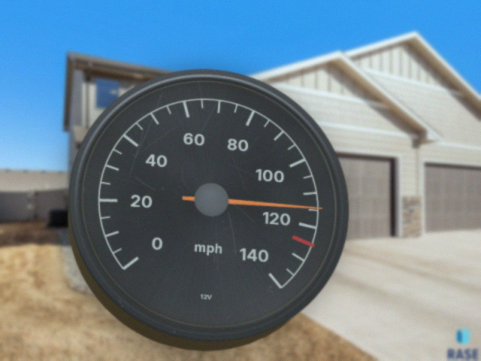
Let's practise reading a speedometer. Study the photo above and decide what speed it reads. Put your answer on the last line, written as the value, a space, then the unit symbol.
115 mph
